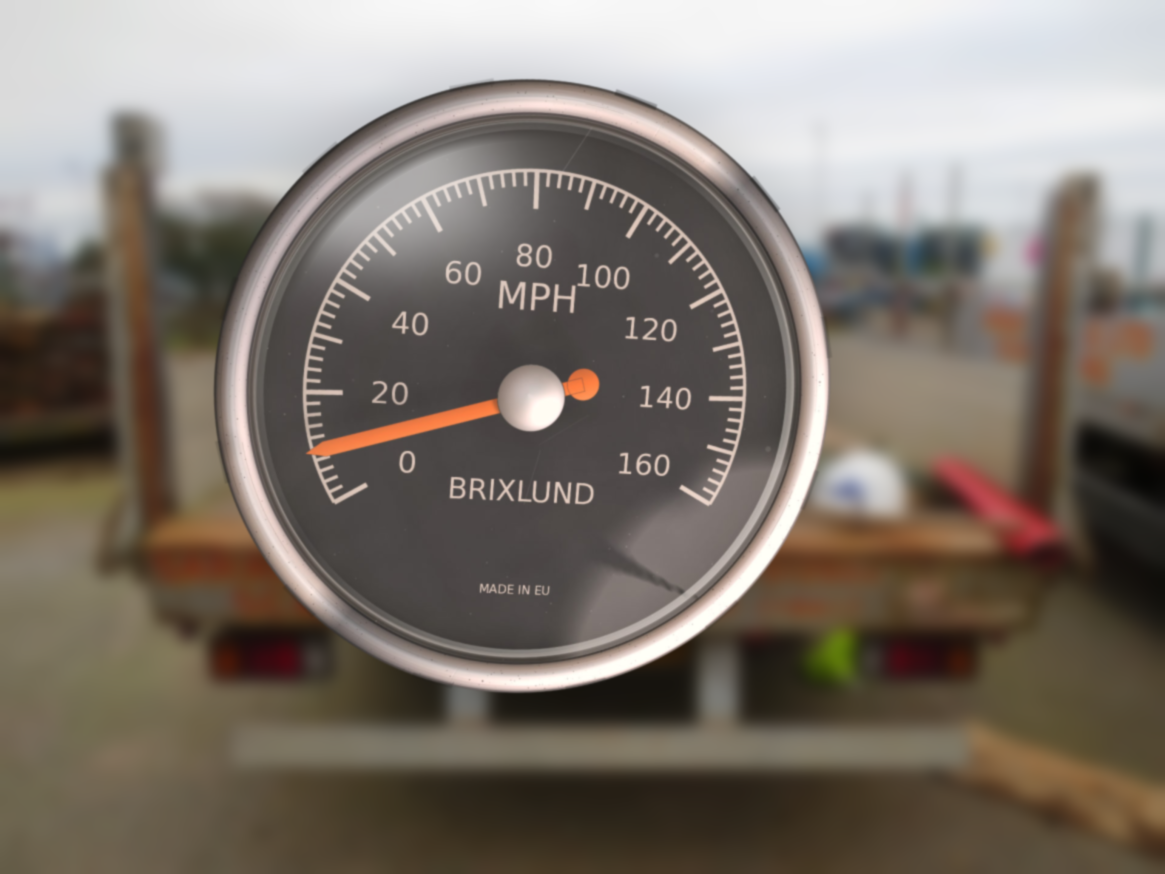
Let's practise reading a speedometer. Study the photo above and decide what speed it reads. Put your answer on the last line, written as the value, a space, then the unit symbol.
10 mph
